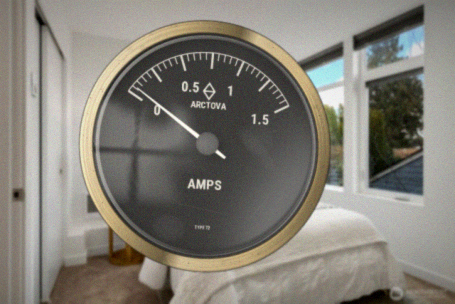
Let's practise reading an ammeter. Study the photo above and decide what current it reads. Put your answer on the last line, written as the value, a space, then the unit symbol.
0.05 A
